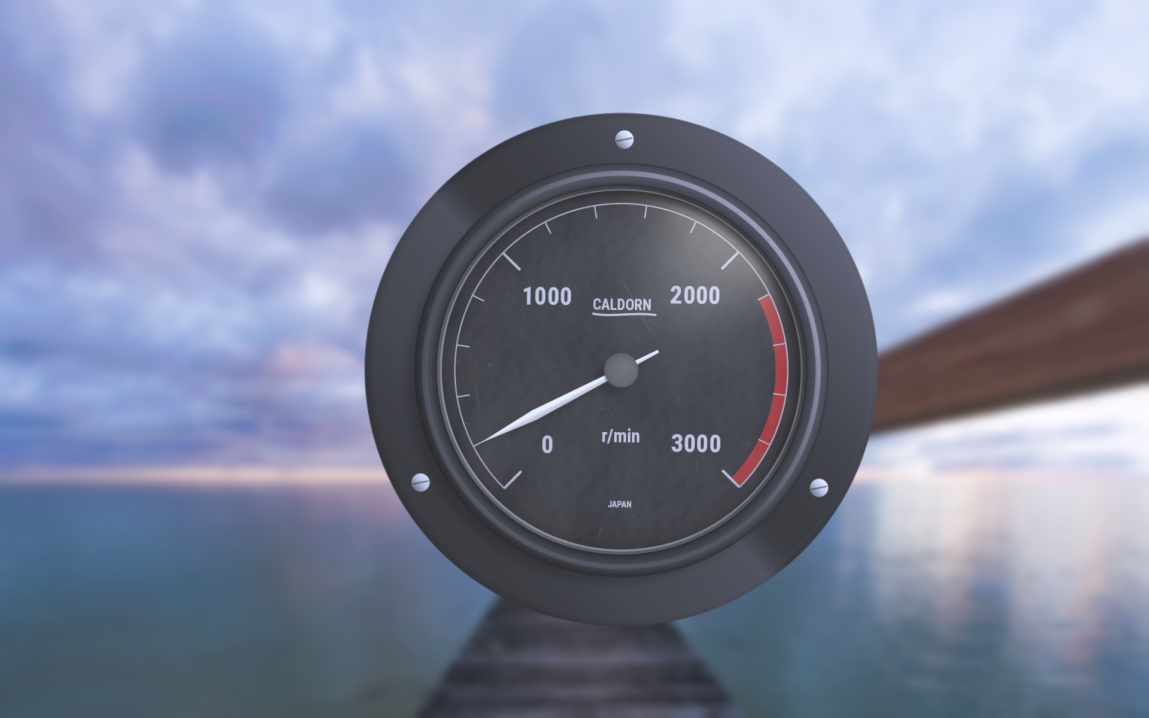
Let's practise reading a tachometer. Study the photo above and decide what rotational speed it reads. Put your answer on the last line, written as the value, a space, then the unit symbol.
200 rpm
